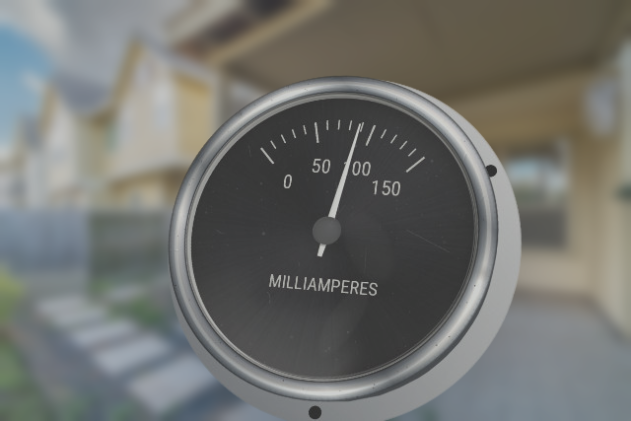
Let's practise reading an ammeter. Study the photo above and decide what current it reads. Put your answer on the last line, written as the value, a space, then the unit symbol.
90 mA
